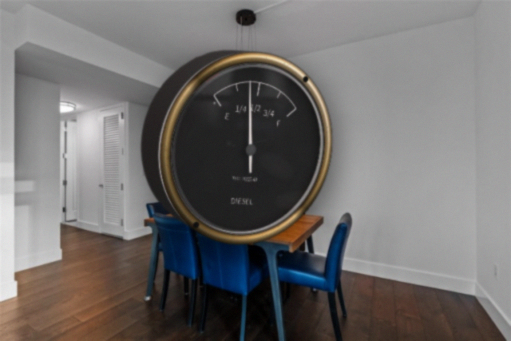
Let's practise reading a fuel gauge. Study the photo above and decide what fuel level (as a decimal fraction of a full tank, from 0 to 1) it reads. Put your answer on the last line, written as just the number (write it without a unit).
0.375
